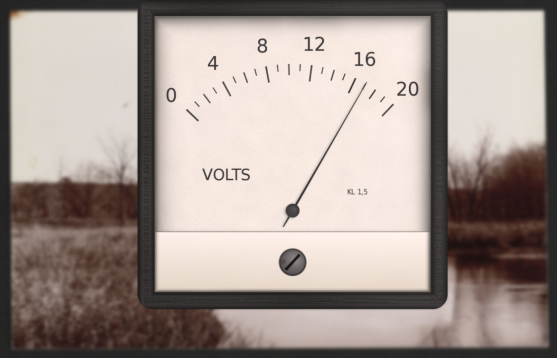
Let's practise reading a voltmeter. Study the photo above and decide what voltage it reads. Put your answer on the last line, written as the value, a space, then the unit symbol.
17 V
